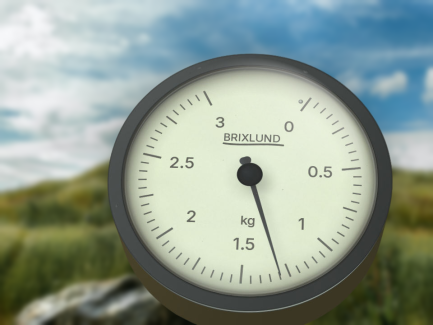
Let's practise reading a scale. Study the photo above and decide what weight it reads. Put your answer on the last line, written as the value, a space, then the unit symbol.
1.3 kg
